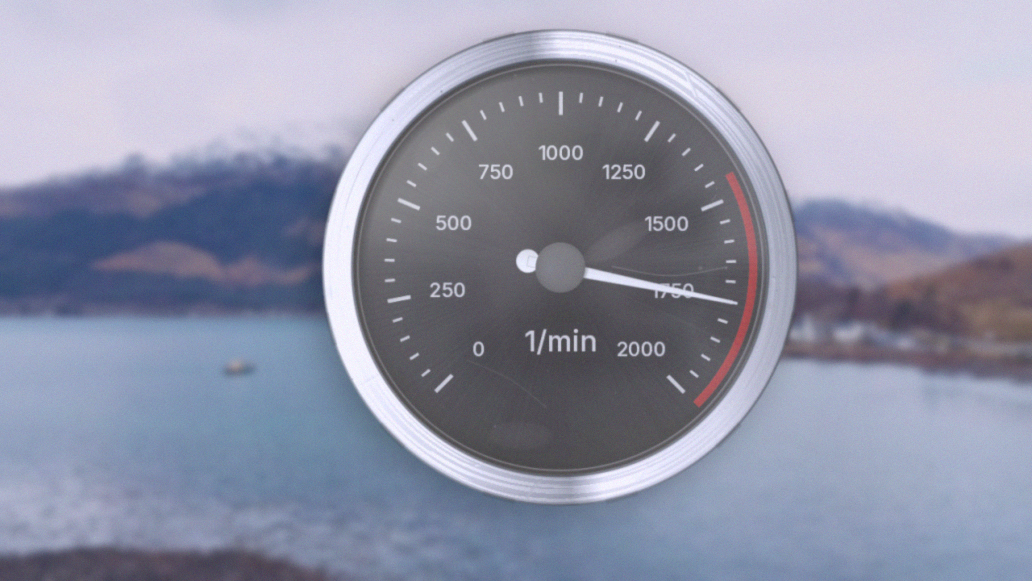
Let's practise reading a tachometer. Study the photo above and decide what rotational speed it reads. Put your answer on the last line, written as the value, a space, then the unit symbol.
1750 rpm
